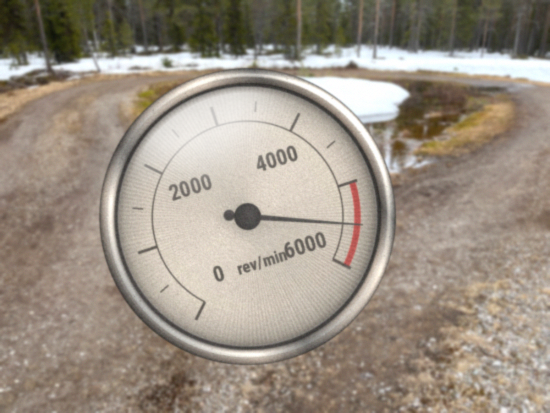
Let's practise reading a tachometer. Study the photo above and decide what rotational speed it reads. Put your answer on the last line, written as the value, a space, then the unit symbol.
5500 rpm
